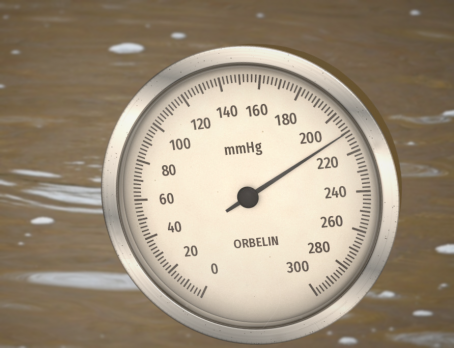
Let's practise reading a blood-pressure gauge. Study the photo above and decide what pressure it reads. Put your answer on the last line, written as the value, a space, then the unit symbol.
210 mmHg
